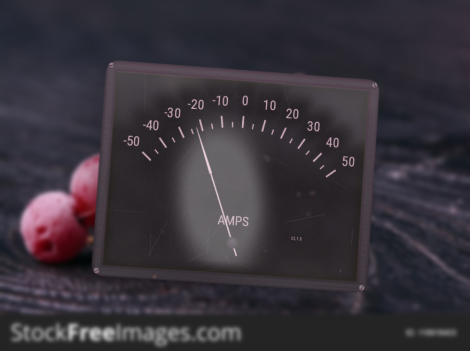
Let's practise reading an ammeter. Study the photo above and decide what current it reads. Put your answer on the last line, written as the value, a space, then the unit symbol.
-22.5 A
